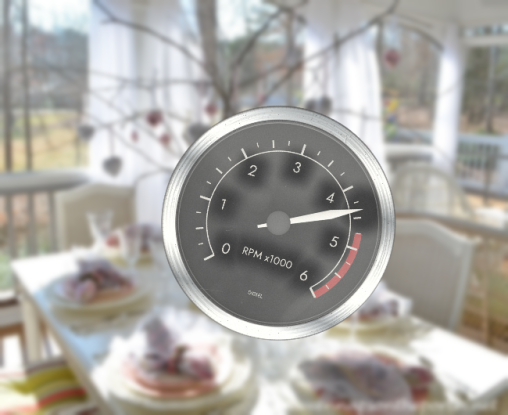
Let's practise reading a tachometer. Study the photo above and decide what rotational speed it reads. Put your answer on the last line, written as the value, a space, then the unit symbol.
4375 rpm
